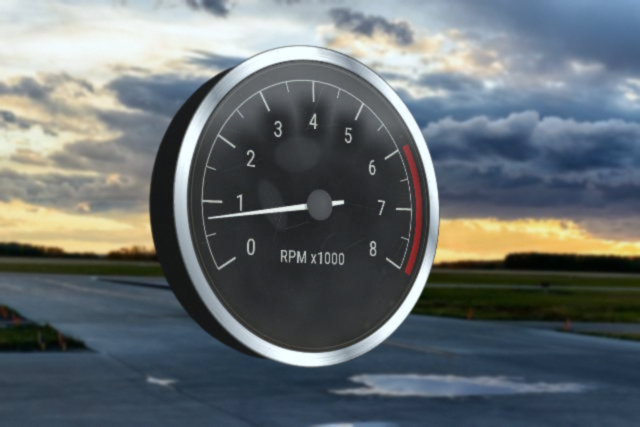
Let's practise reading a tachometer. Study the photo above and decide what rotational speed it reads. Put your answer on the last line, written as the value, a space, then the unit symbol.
750 rpm
